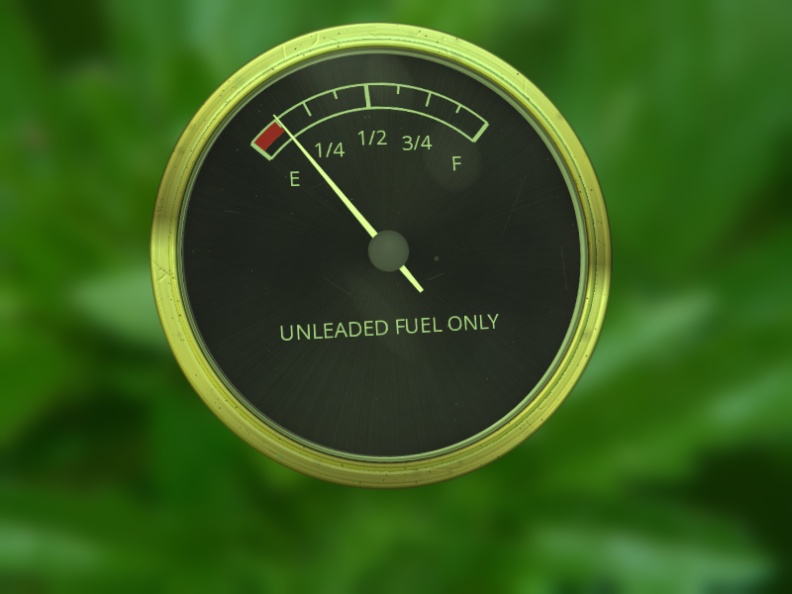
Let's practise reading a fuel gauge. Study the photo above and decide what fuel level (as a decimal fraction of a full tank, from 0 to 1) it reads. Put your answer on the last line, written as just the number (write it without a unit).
0.125
